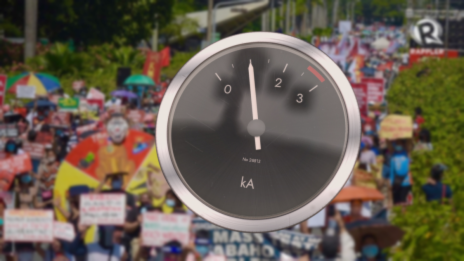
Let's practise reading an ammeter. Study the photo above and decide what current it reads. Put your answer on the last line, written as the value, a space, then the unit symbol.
1 kA
